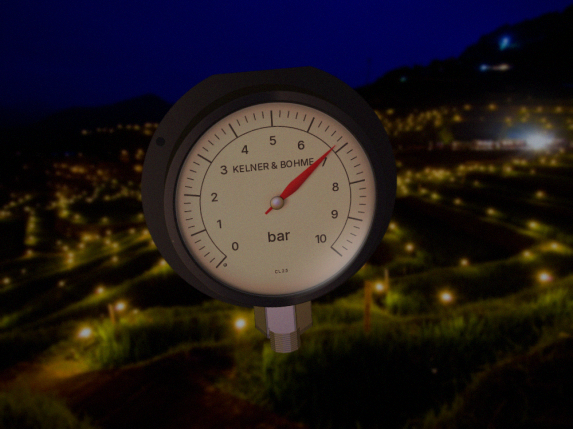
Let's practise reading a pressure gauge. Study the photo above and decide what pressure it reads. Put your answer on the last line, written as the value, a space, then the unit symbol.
6.8 bar
